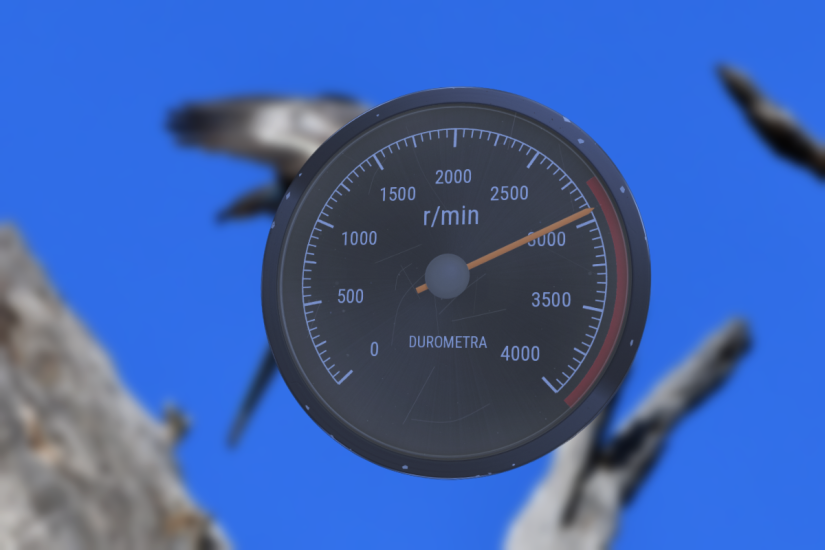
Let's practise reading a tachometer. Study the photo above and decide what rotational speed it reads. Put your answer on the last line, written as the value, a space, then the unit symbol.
2950 rpm
